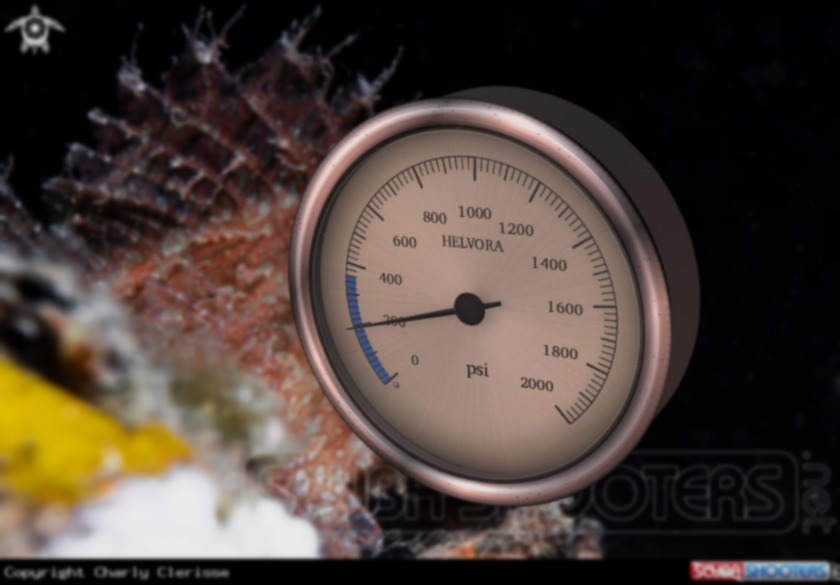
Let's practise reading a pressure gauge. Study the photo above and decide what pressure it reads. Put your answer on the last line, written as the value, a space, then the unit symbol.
200 psi
